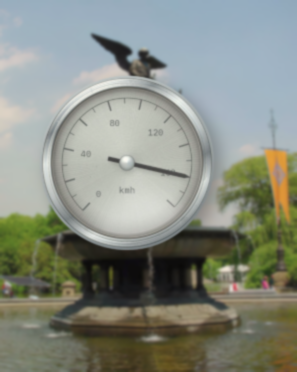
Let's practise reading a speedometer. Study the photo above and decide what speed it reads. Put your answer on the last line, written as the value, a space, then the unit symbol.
160 km/h
